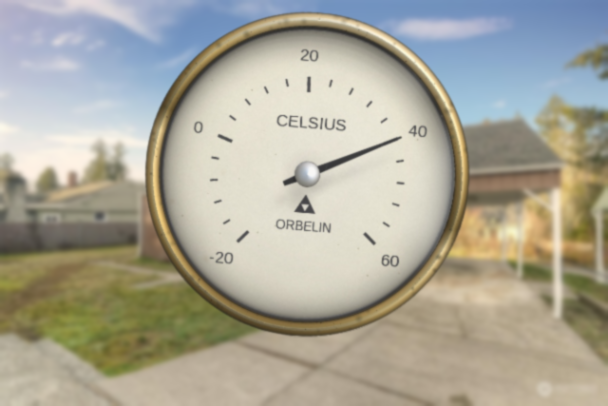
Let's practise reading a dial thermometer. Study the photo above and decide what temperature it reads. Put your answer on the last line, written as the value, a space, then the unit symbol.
40 °C
